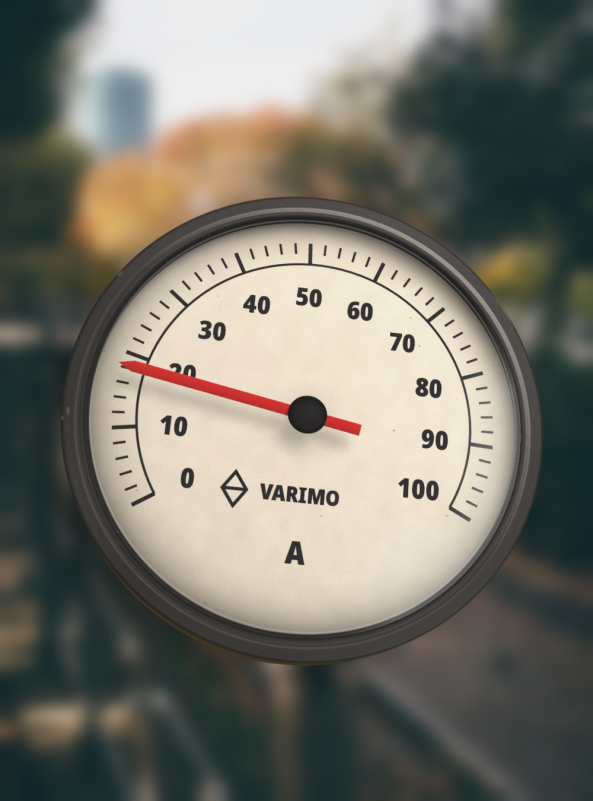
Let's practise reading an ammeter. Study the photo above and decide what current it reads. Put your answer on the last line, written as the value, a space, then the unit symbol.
18 A
